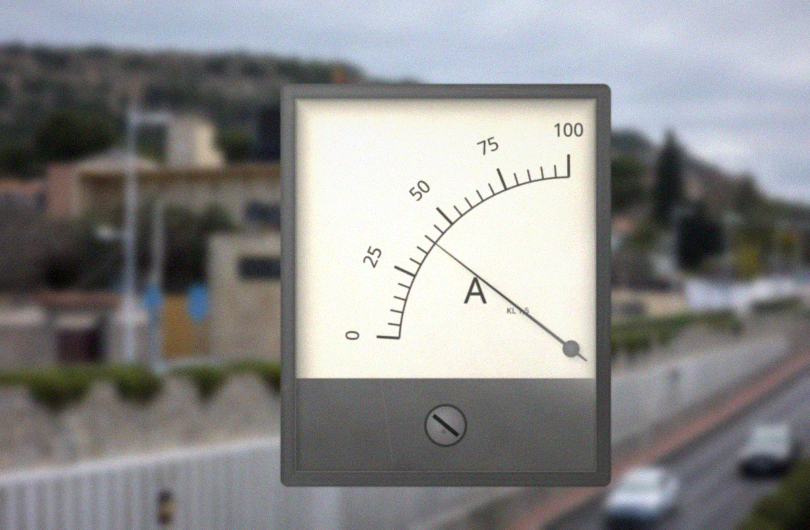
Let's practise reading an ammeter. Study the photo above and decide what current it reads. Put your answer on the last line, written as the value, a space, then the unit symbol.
40 A
